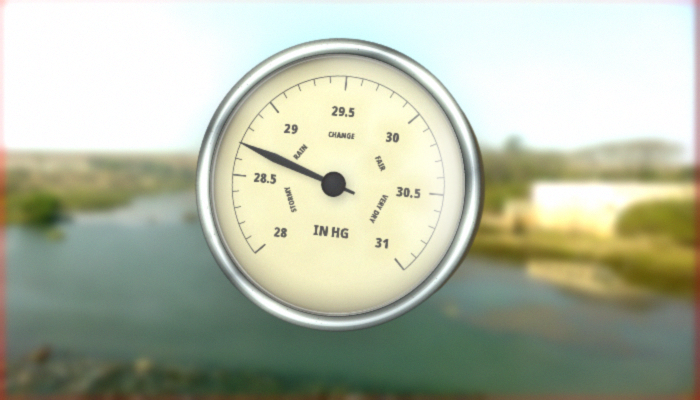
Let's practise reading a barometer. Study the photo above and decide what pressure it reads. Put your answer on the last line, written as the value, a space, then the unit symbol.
28.7 inHg
